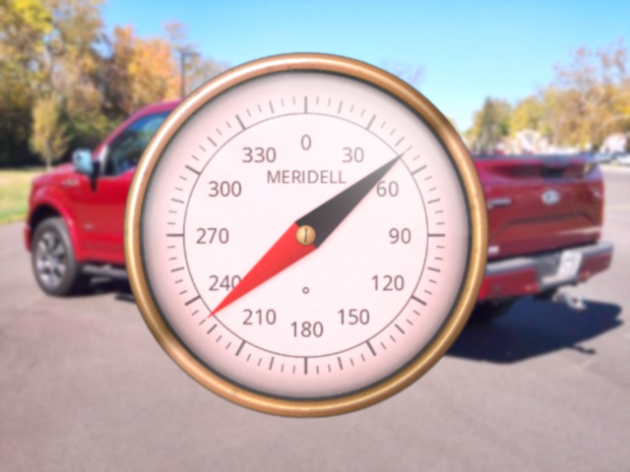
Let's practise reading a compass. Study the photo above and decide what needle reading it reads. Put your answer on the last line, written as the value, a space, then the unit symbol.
230 °
